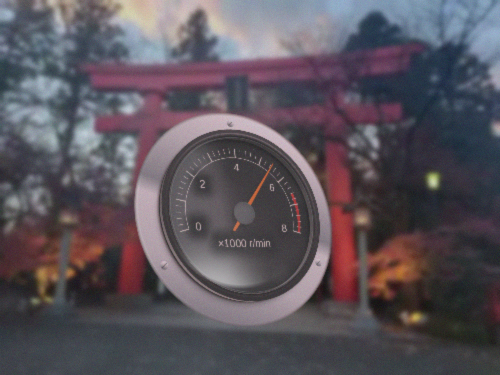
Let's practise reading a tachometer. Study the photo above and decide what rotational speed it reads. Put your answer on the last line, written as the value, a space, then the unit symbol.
5400 rpm
